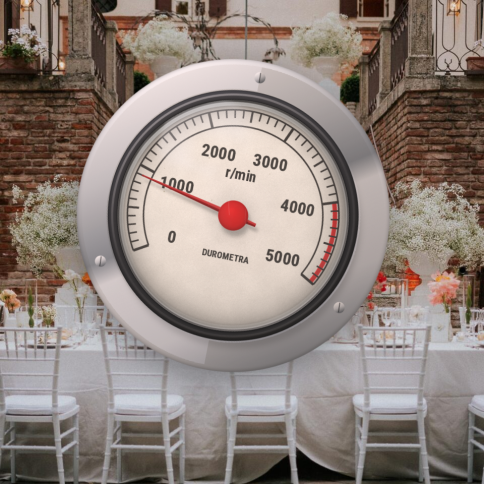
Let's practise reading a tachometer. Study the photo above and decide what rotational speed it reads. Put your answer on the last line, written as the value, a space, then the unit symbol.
900 rpm
